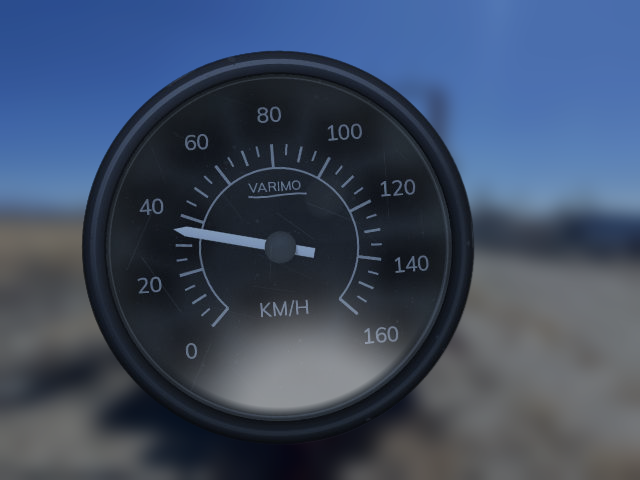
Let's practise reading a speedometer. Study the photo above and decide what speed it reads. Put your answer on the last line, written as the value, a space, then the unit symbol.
35 km/h
